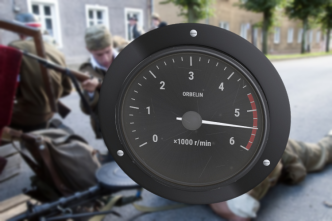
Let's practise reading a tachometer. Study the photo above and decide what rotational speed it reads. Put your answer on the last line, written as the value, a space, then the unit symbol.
5400 rpm
